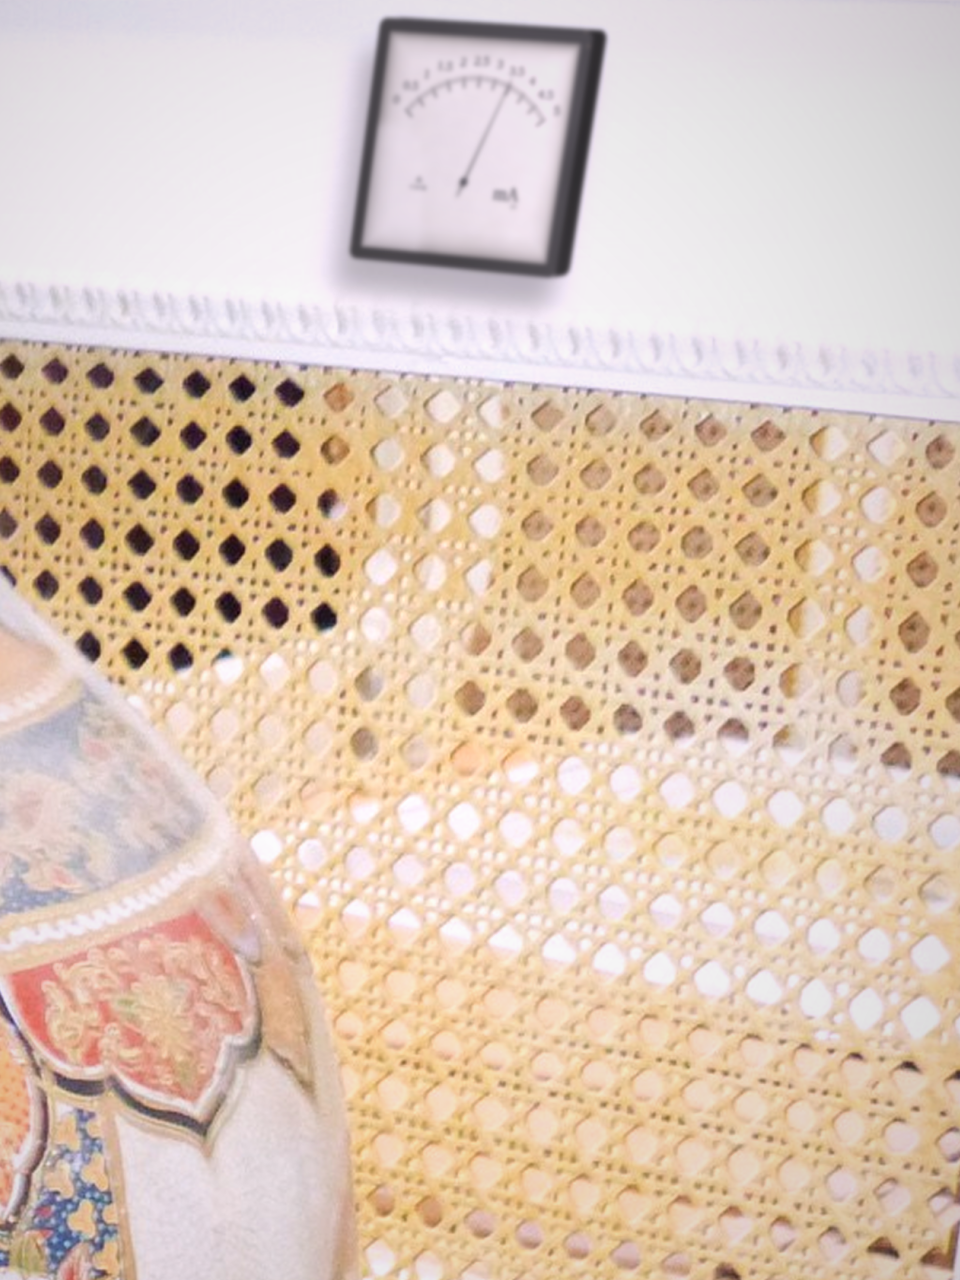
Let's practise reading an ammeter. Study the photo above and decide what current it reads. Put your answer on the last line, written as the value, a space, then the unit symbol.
3.5 mA
